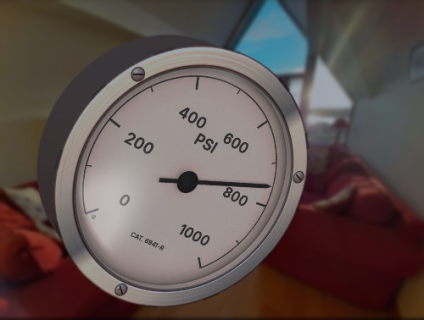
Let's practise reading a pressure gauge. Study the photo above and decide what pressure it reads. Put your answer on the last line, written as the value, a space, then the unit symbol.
750 psi
